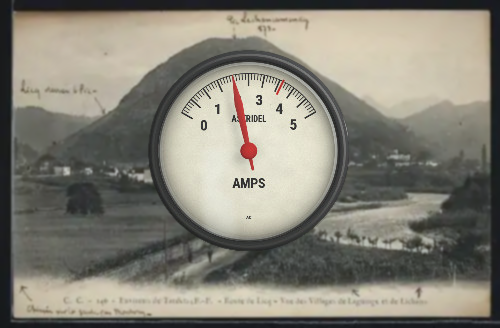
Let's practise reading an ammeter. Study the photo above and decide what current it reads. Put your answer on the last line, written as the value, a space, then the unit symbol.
2 A
